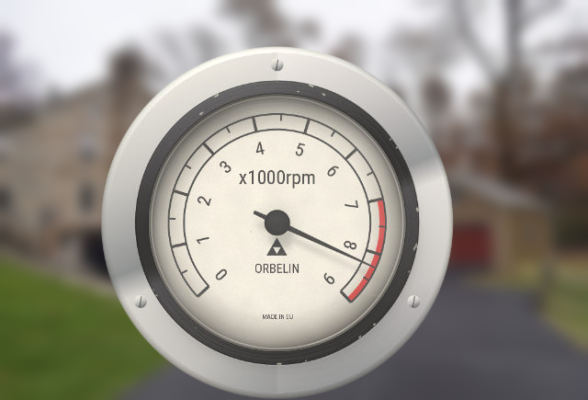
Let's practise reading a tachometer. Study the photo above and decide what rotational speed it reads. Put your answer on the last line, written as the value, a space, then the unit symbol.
8250 rpm
